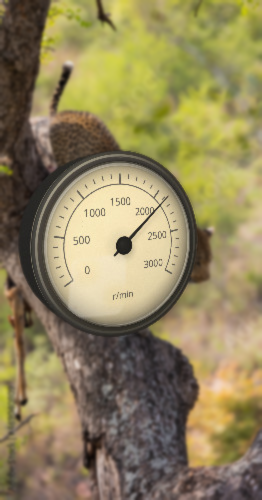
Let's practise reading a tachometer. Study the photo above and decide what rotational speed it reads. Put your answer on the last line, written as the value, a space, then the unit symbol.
2100 rpm
